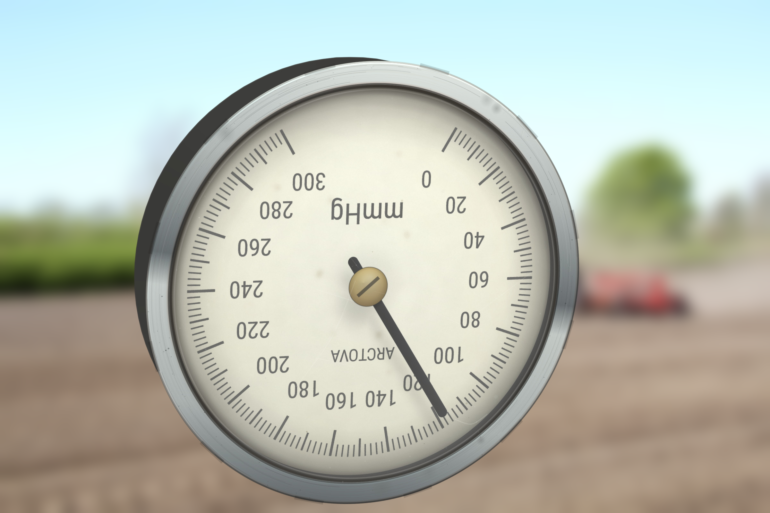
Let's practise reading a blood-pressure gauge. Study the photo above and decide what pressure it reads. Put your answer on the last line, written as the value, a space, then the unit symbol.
118 mmHg
